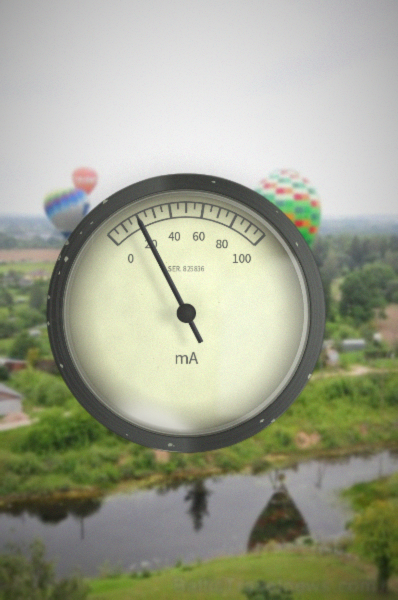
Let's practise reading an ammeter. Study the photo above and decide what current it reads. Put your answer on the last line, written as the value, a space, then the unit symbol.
20 mA
